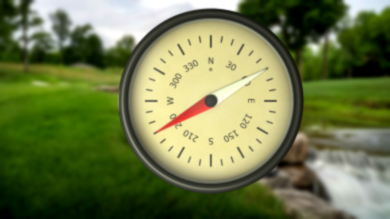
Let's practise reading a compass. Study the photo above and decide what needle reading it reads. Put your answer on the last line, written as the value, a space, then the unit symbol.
240 °
